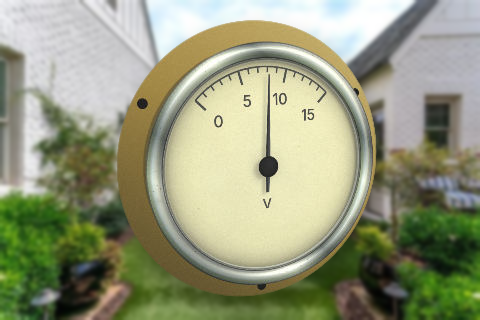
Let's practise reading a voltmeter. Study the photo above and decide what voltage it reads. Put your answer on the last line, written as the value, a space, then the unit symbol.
8 V
